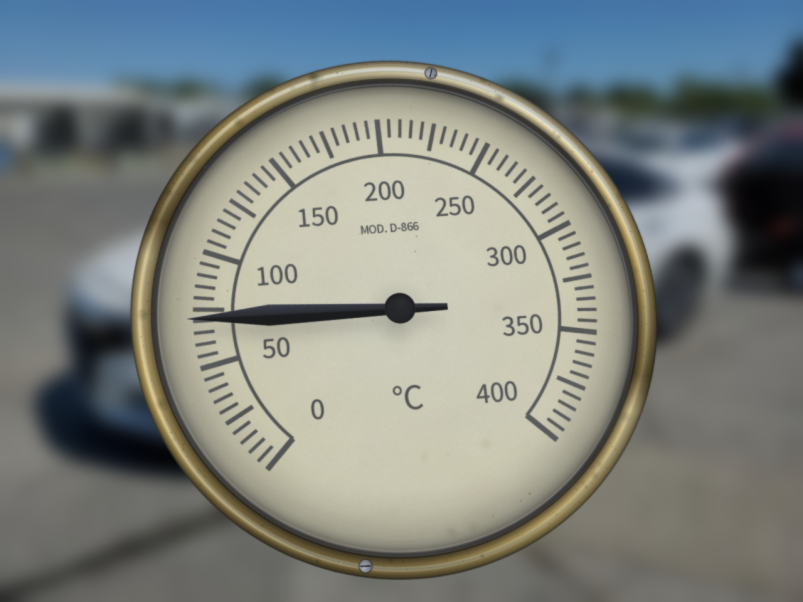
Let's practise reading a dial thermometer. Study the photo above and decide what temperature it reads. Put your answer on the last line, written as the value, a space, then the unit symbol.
70 °C
